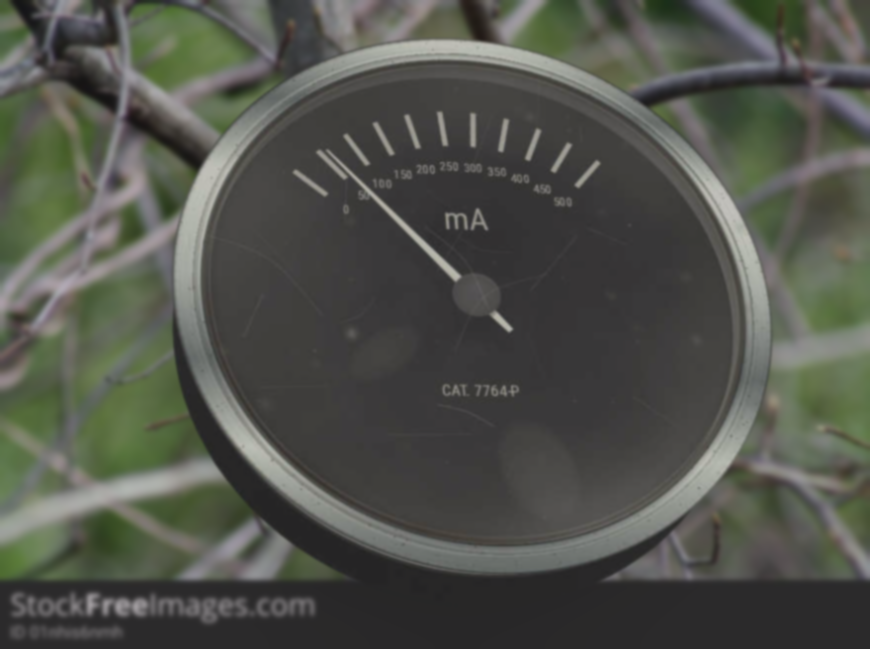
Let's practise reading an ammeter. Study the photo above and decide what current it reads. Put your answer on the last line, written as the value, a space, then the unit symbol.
50 mA
